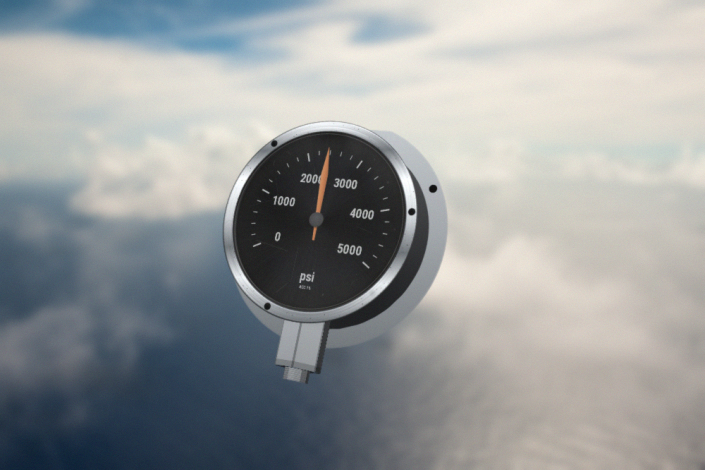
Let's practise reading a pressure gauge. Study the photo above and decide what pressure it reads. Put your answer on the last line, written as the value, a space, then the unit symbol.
2400 psi
